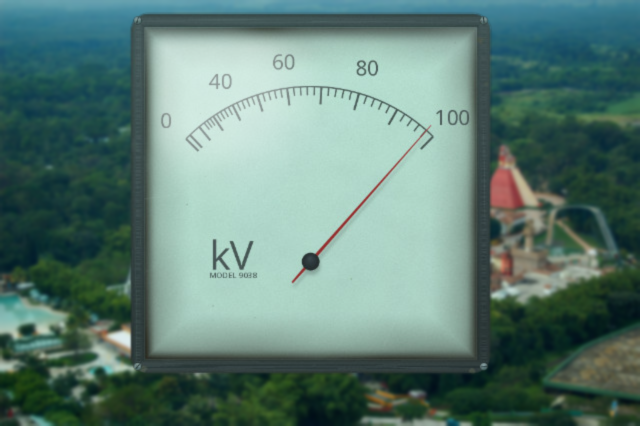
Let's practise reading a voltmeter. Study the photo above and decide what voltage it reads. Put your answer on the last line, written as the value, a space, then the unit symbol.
98 kV
